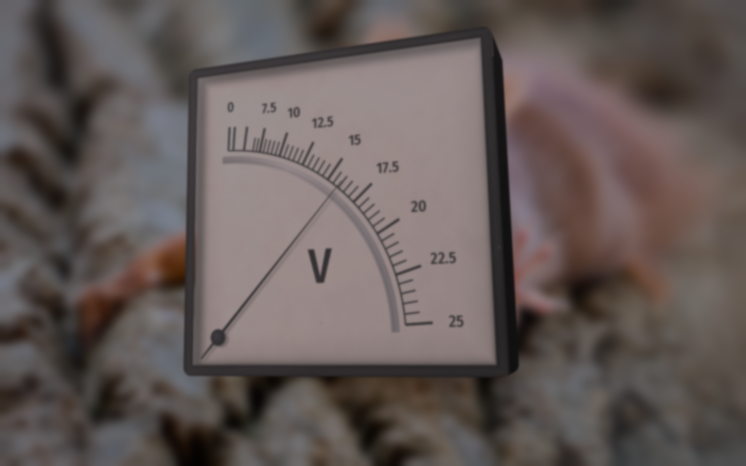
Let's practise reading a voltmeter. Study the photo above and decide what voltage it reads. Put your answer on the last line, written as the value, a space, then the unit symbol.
16 V
